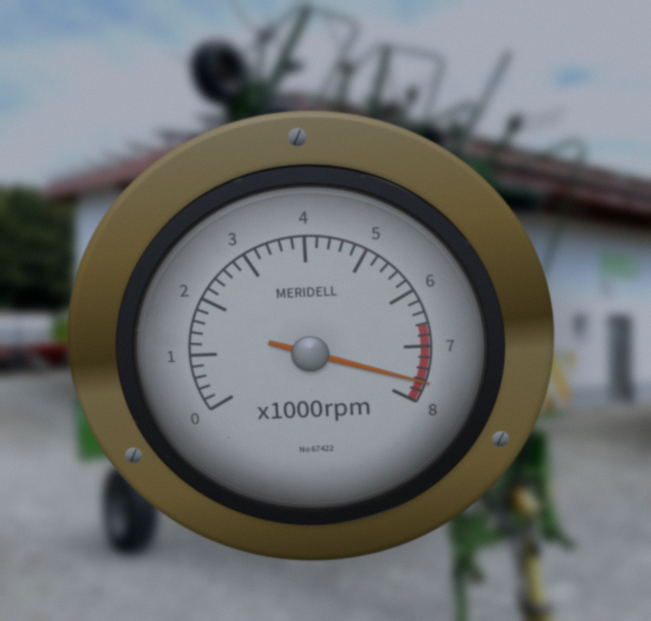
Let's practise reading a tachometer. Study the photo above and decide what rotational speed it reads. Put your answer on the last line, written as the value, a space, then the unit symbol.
7600 rpm
